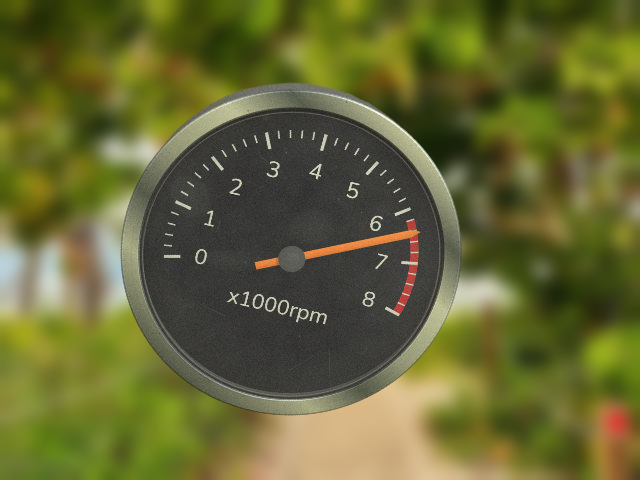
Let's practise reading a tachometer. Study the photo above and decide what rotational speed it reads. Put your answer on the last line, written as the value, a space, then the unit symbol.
6400 rpm
